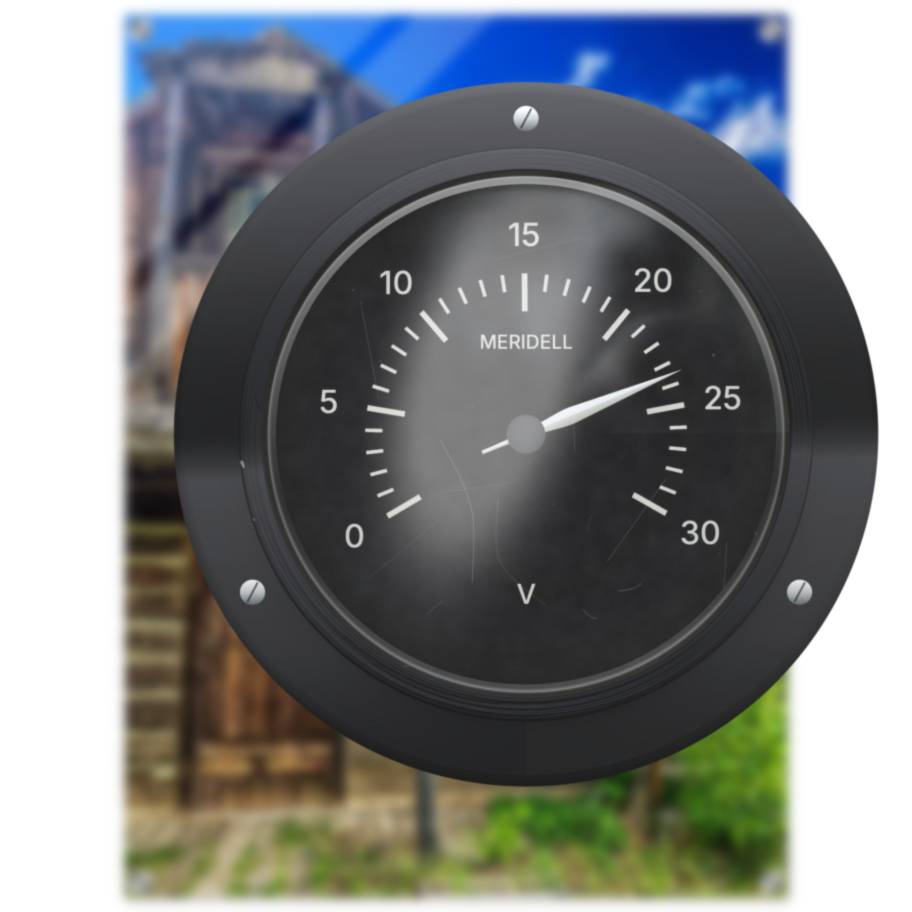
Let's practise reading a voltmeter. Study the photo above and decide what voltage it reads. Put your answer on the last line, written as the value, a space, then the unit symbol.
23.5 V
